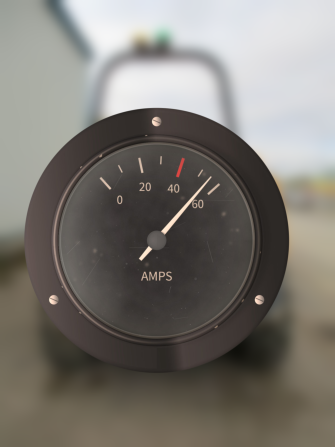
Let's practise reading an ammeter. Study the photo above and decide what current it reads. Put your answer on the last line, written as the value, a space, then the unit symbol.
55 A
